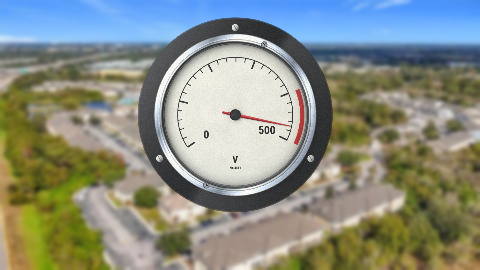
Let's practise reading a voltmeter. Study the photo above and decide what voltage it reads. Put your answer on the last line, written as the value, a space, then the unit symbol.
470 V
